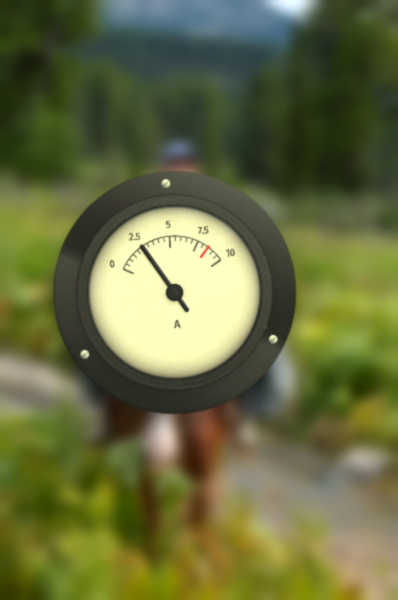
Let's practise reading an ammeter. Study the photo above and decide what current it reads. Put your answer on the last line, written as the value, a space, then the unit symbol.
2.5 A
